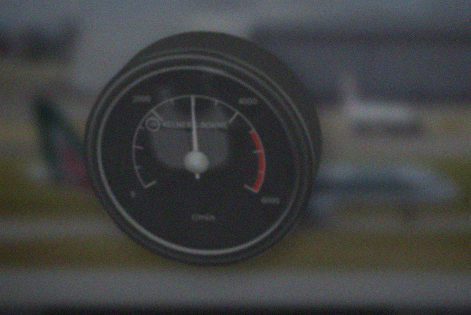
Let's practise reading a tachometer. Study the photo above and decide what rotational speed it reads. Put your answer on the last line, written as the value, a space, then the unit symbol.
3000 rpm
